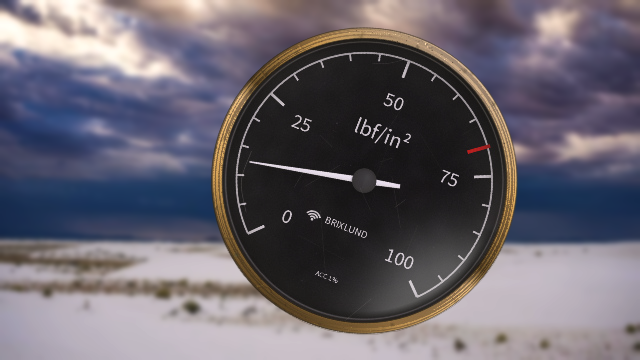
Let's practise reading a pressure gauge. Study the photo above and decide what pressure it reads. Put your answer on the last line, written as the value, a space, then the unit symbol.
12.5 psi
